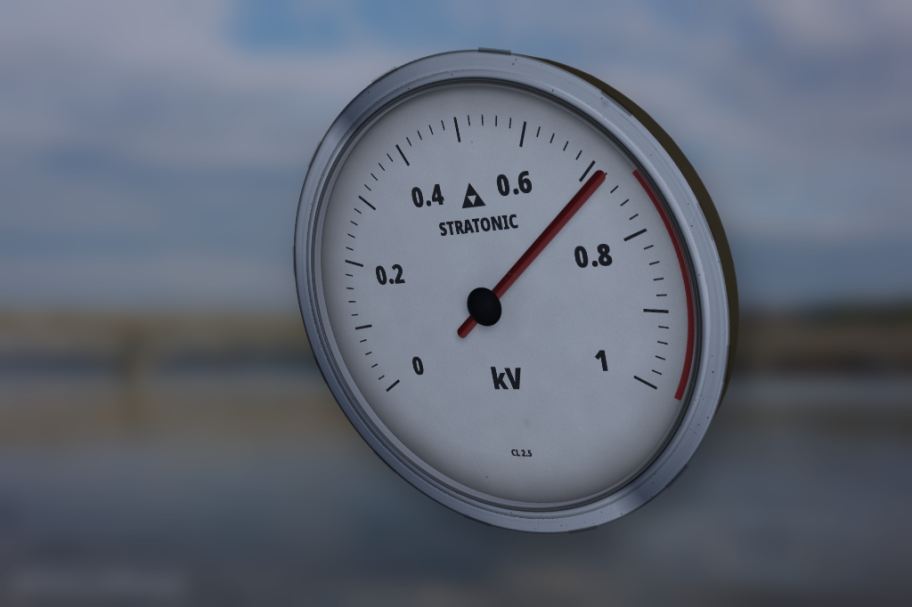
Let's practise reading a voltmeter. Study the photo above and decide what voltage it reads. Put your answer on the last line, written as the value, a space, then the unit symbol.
0.72 kV
